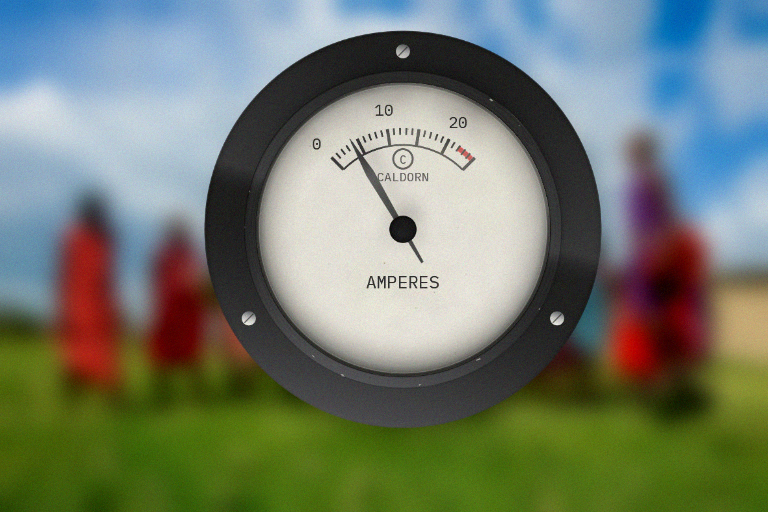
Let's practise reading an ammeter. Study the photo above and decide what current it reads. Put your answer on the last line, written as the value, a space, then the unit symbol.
4 A
